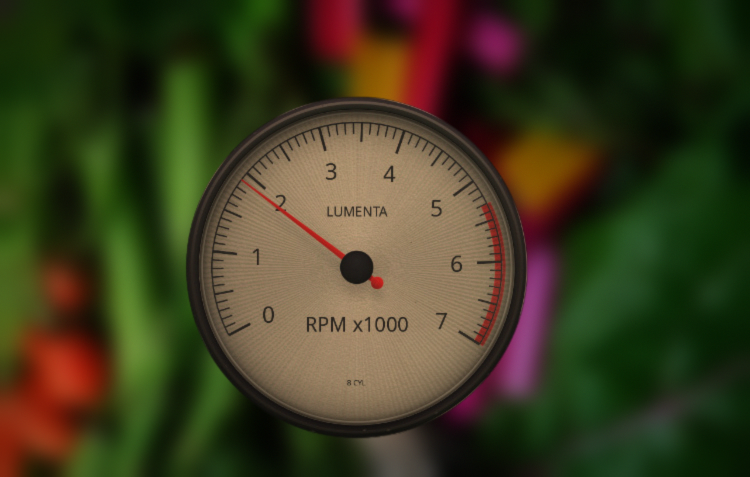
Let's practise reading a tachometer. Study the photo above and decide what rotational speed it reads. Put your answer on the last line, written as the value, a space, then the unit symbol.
1900 rpm
